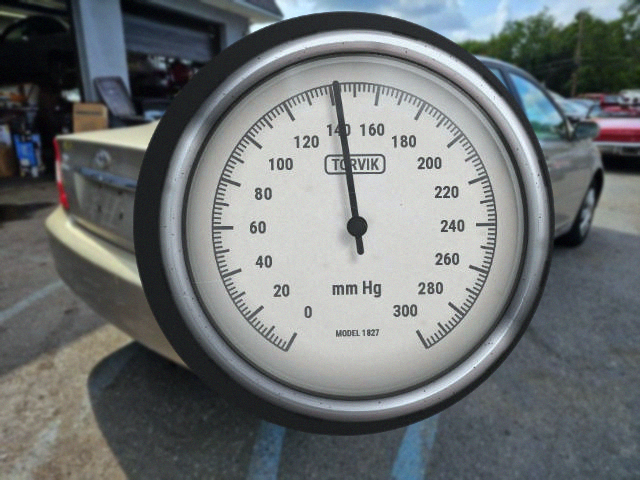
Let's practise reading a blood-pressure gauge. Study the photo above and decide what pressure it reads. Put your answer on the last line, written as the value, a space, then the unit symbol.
142 mmHg
